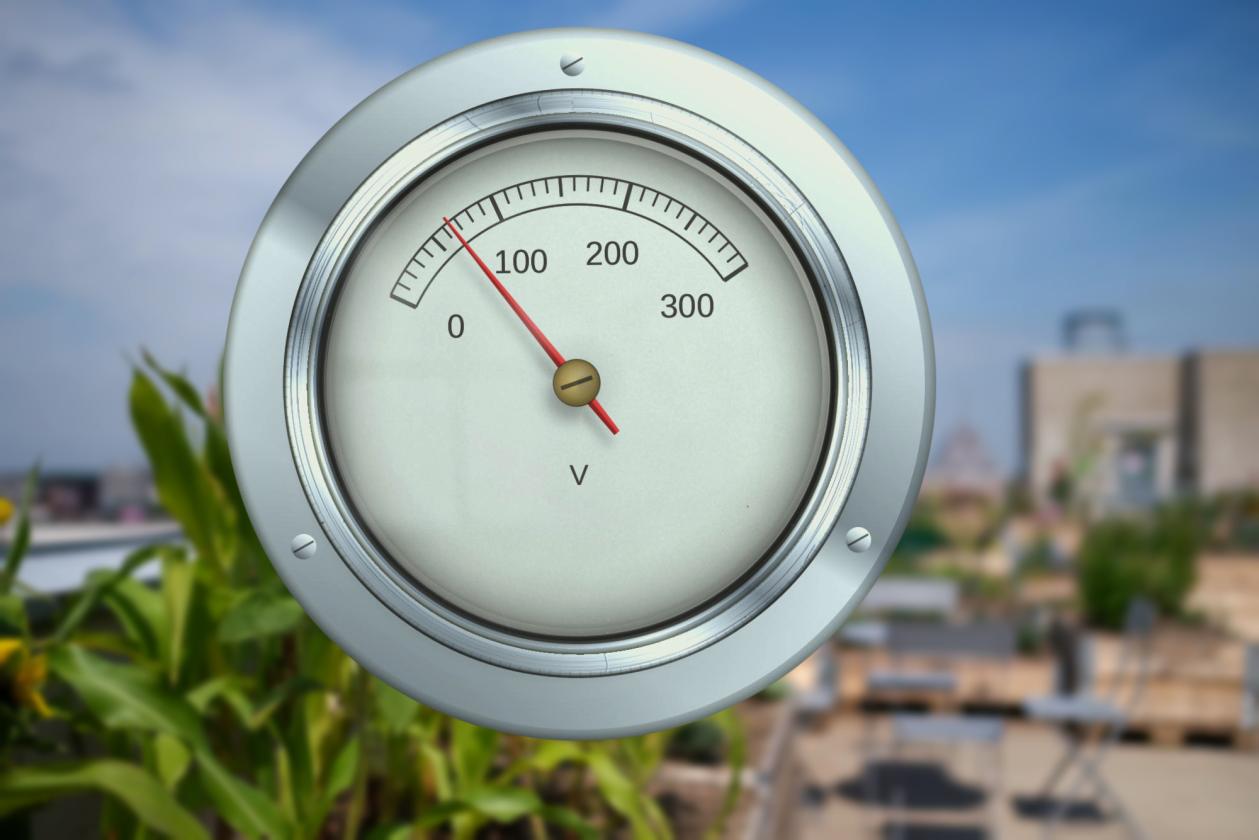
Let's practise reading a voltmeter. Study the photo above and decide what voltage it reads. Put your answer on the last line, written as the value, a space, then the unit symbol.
65 V
